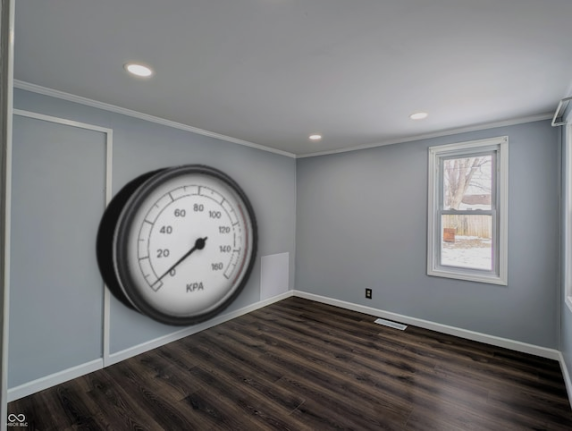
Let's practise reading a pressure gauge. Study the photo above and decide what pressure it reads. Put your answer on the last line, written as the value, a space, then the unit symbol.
5 kPa
